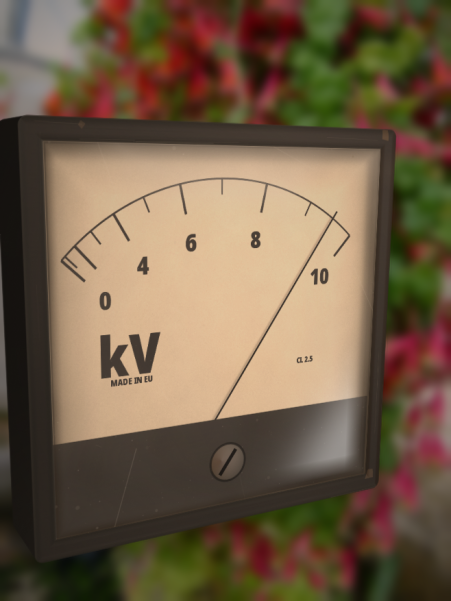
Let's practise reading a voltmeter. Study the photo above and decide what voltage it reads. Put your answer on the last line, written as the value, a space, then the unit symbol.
9.5 kV
